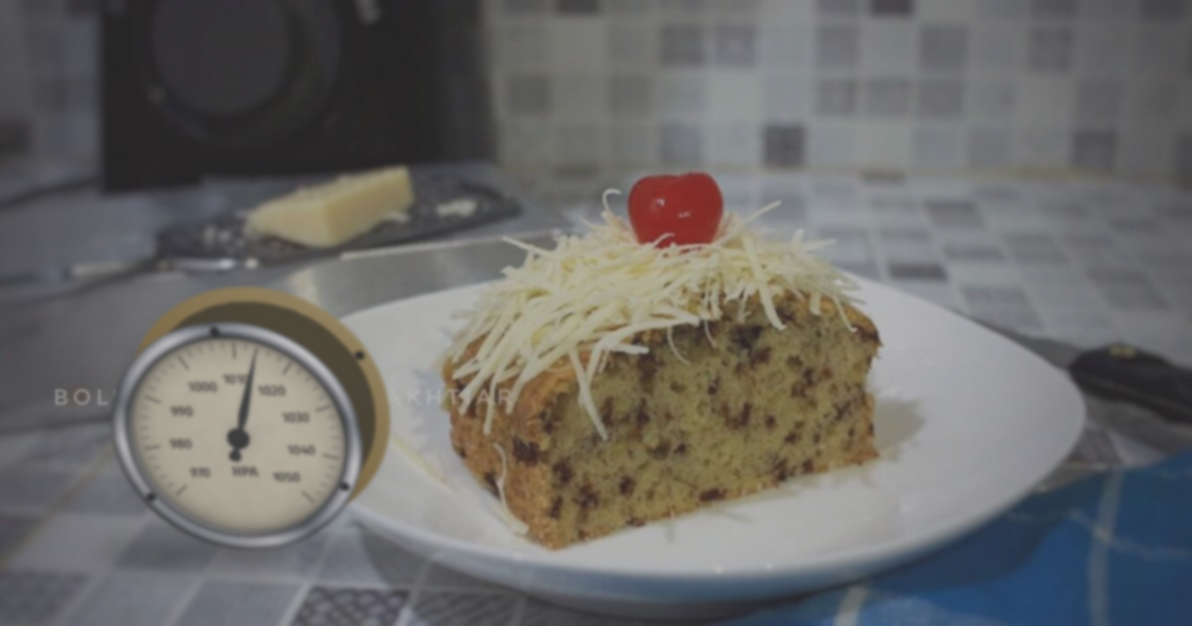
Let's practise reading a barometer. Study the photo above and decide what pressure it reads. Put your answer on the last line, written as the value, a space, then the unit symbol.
1014 hPa
